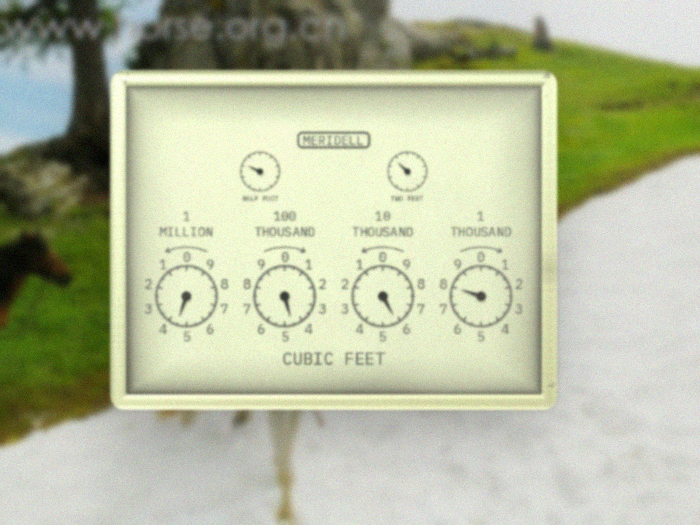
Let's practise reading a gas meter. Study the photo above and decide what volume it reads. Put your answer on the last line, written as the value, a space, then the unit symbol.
445800 ft³
